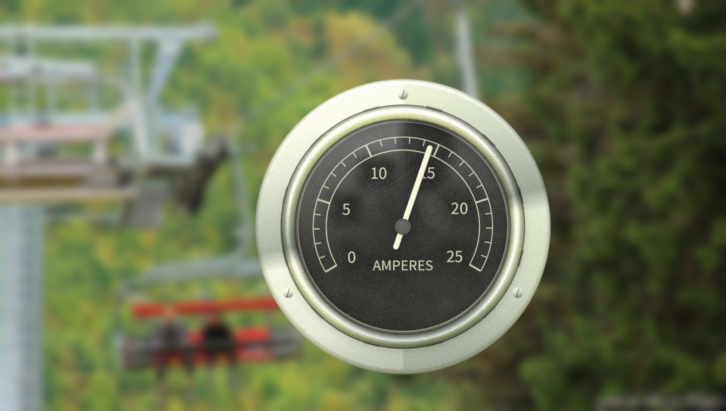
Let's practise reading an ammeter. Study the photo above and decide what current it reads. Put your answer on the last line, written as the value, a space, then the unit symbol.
14.5 A
